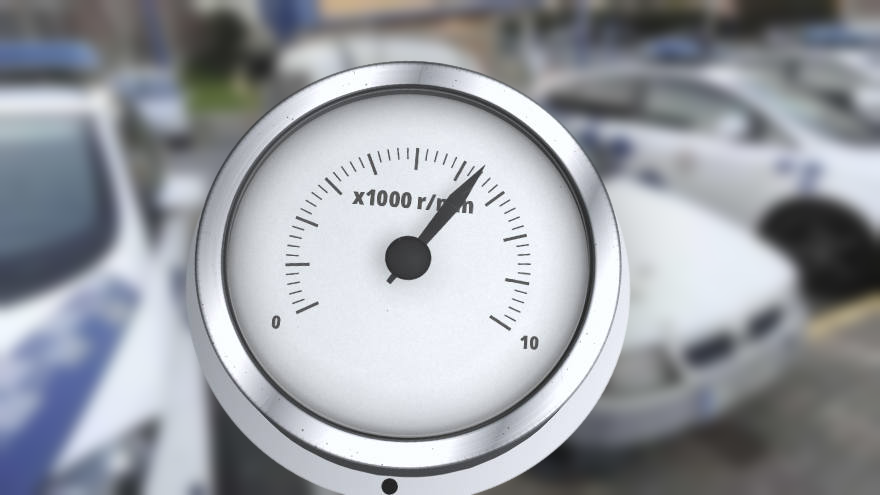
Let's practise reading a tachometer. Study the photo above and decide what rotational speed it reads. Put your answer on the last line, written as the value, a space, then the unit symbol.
6400 rpm
